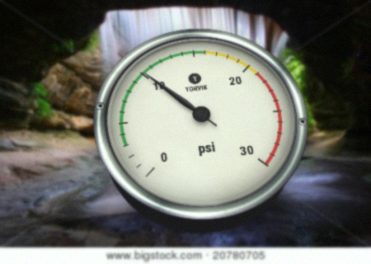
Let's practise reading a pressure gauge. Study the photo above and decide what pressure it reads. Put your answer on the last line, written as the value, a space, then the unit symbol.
10 psi
